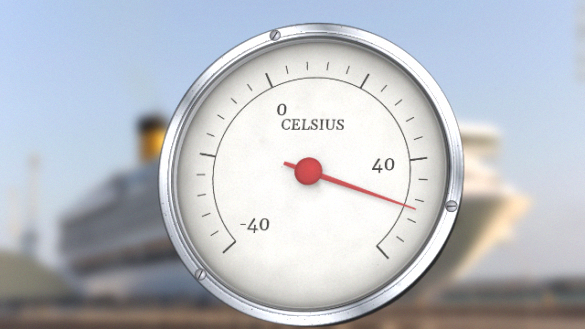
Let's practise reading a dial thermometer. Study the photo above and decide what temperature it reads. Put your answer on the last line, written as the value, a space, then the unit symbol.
50 °C
